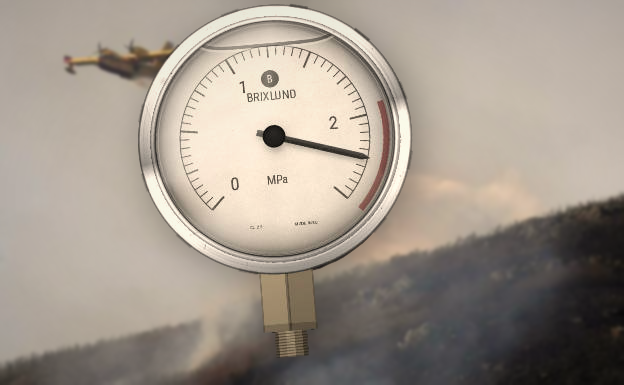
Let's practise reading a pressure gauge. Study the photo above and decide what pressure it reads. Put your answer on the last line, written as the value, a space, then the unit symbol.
2.25 MPa
